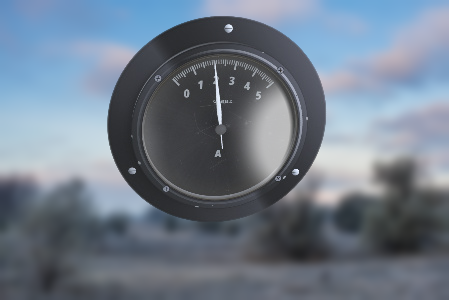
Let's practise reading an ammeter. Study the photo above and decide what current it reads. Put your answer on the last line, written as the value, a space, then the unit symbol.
2 A
